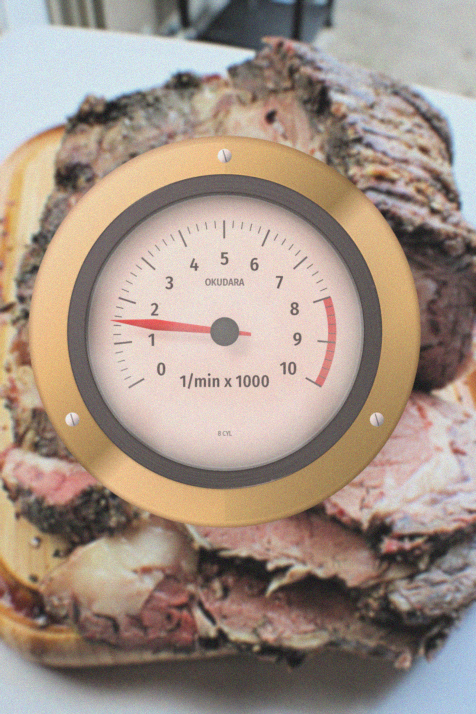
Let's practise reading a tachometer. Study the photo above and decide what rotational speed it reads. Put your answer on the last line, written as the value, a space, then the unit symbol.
1500 rpm
